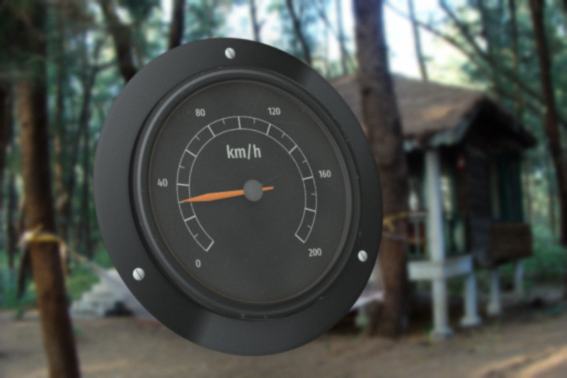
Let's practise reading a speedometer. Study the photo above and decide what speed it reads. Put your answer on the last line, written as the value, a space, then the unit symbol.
30 km/h
